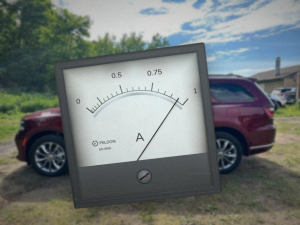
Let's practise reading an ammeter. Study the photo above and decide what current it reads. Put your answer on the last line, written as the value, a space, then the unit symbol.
0.95 A
